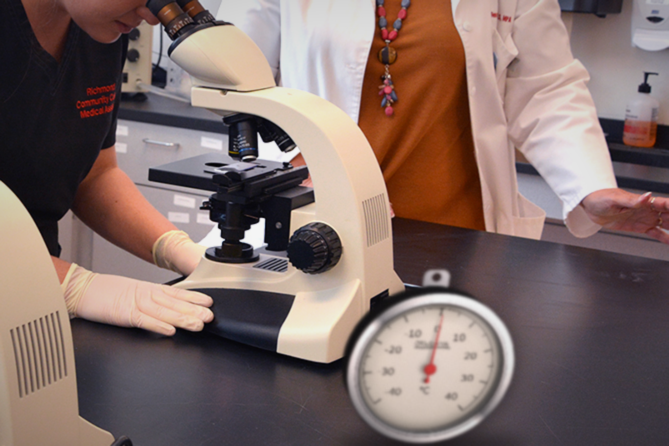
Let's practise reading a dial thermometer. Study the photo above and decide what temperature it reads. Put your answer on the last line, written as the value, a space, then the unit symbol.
0 °C
